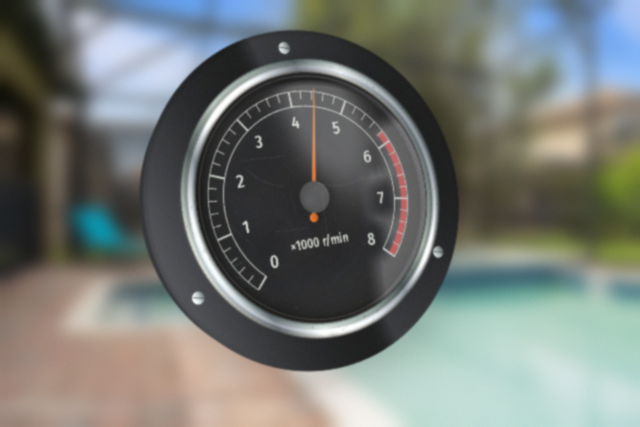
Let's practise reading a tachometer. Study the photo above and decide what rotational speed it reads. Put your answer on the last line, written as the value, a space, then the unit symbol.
4400 rpm
